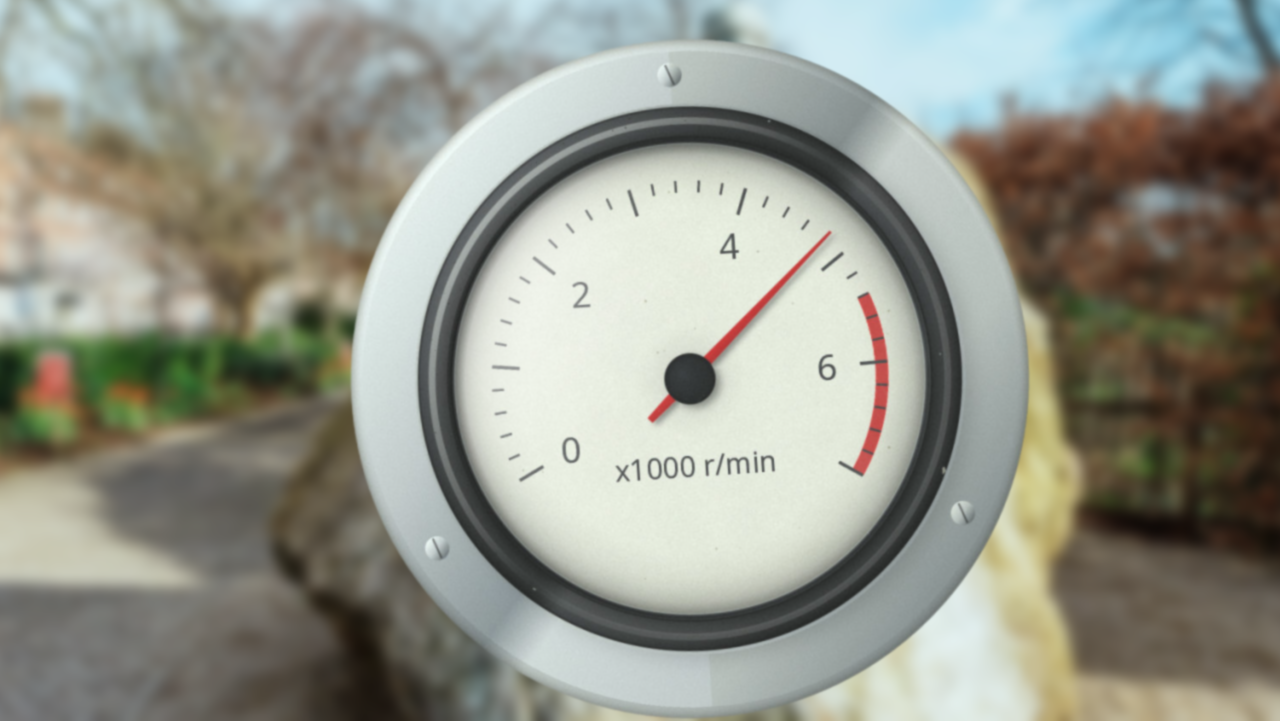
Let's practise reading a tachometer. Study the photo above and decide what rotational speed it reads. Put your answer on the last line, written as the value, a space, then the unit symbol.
4800 rpm
